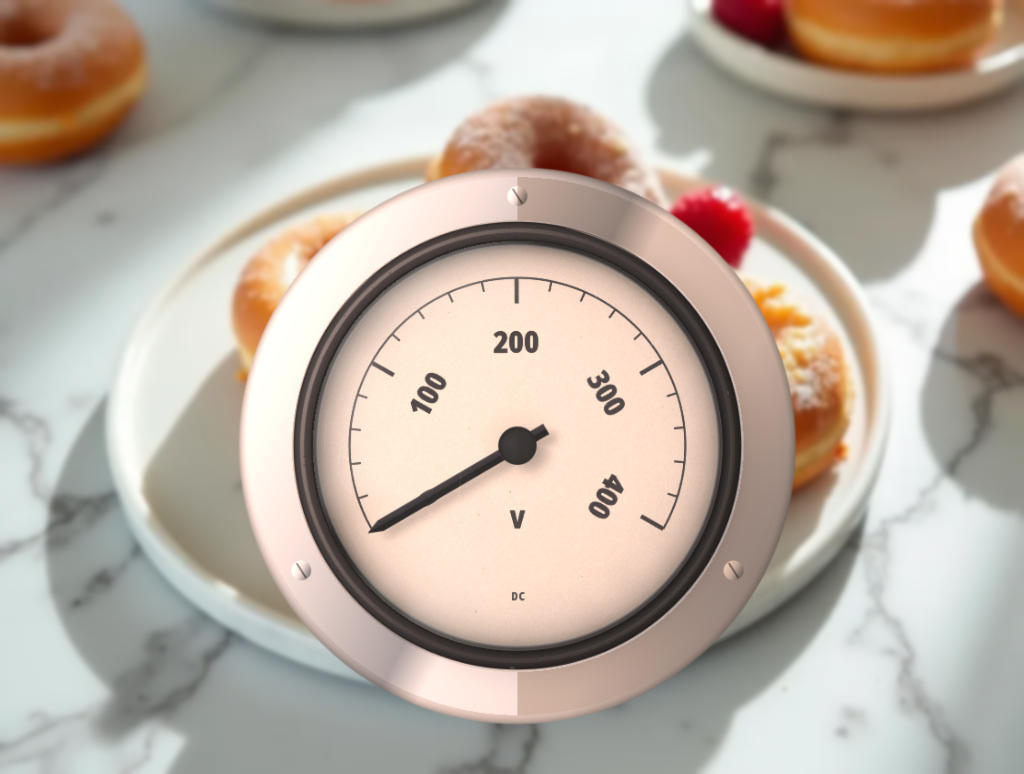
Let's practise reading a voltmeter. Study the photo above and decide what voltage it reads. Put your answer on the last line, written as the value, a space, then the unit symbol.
0 V
